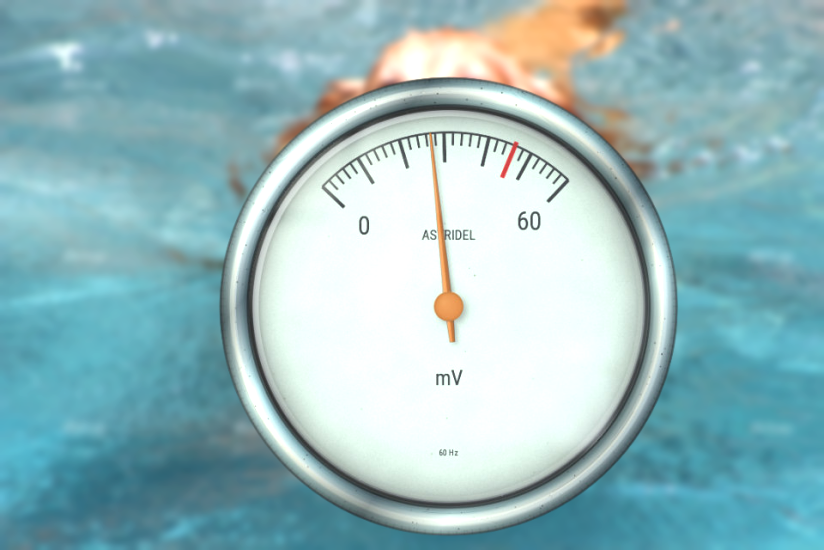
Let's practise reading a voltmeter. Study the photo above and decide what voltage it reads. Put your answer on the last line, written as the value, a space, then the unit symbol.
27 mV
